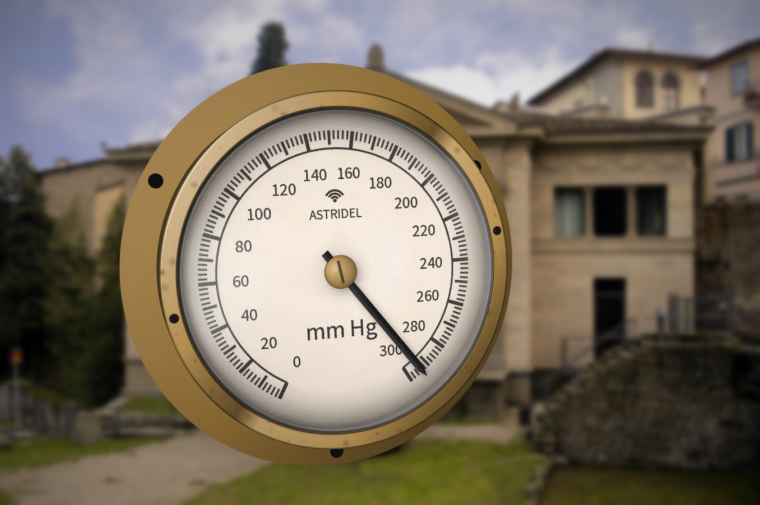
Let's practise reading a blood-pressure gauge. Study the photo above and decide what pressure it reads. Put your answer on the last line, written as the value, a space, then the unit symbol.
294 mmHg
